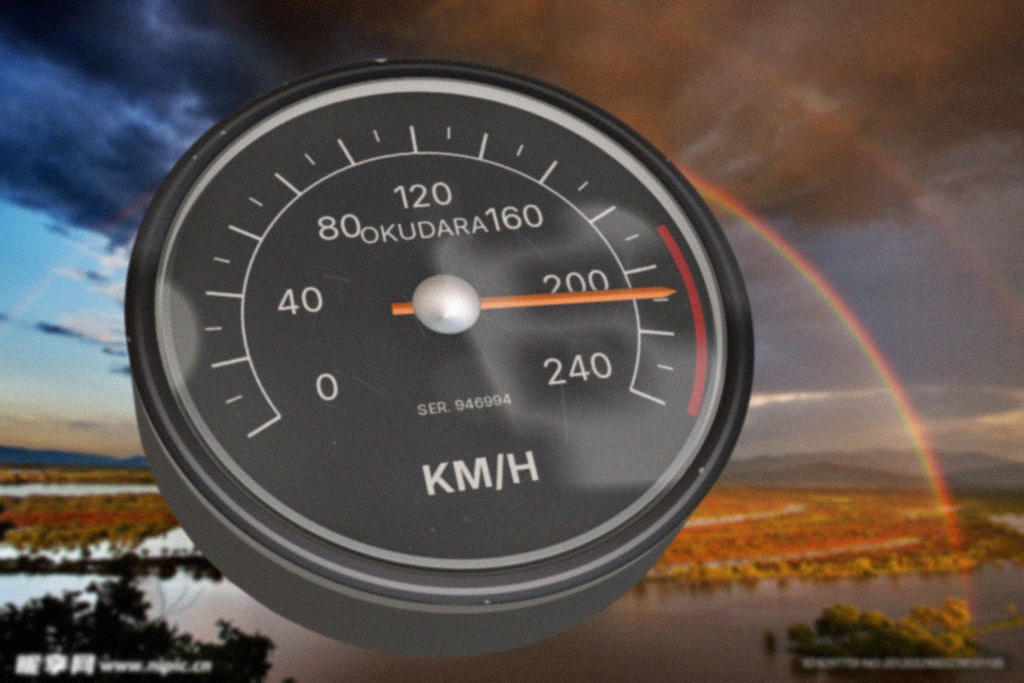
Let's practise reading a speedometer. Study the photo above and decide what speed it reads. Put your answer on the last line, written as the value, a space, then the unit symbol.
210 km/h
